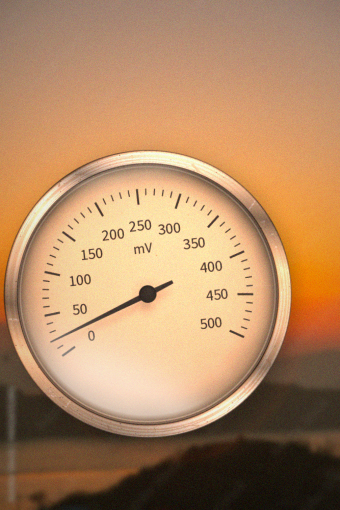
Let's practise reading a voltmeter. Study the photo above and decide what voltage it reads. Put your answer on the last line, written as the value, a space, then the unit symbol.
20 mV
